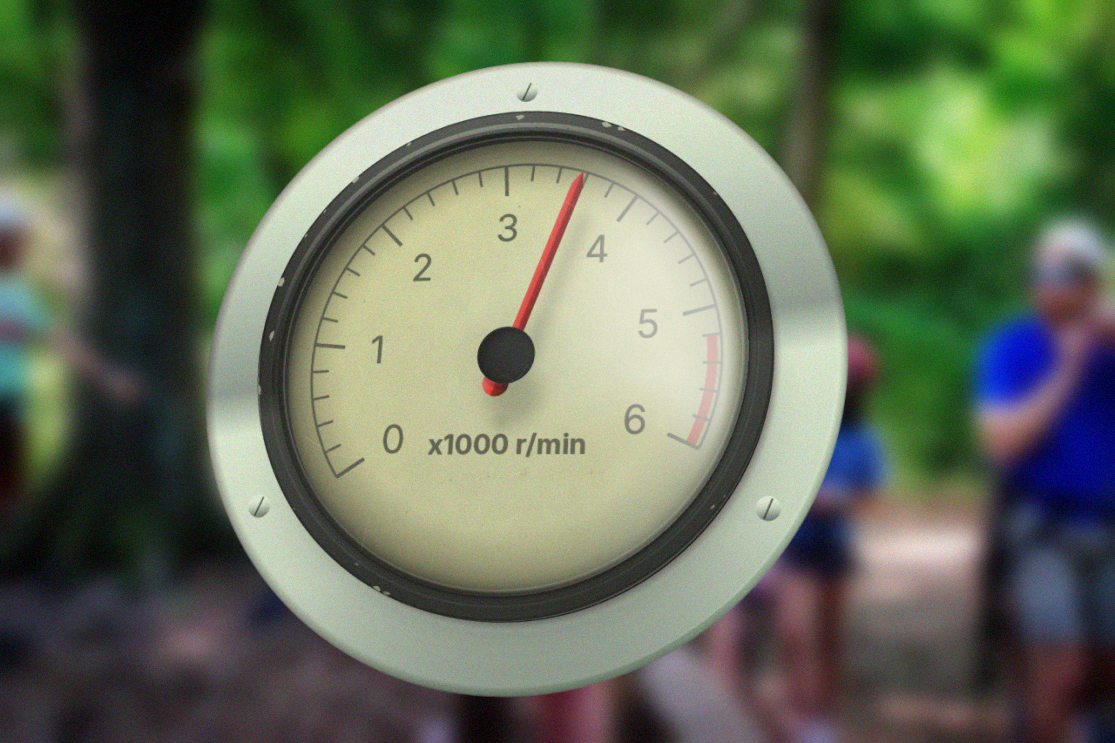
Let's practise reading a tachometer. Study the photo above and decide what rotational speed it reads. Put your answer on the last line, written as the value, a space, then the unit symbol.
3600 rpm
